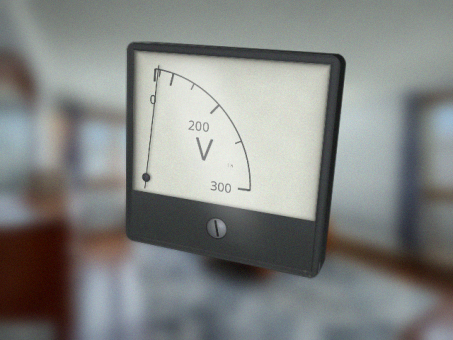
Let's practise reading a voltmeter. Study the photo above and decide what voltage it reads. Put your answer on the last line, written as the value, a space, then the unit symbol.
50 V
